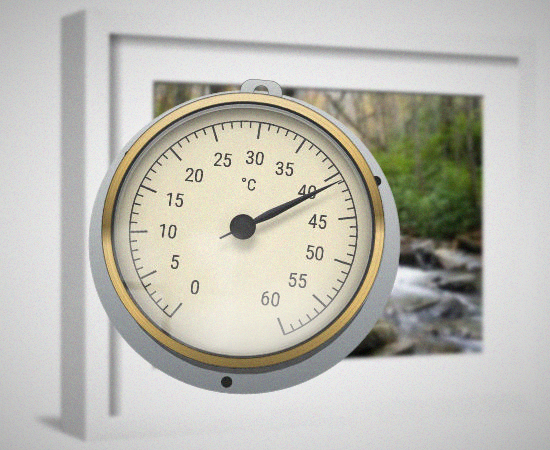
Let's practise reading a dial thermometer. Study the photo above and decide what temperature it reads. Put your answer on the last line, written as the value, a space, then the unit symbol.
41 °C
